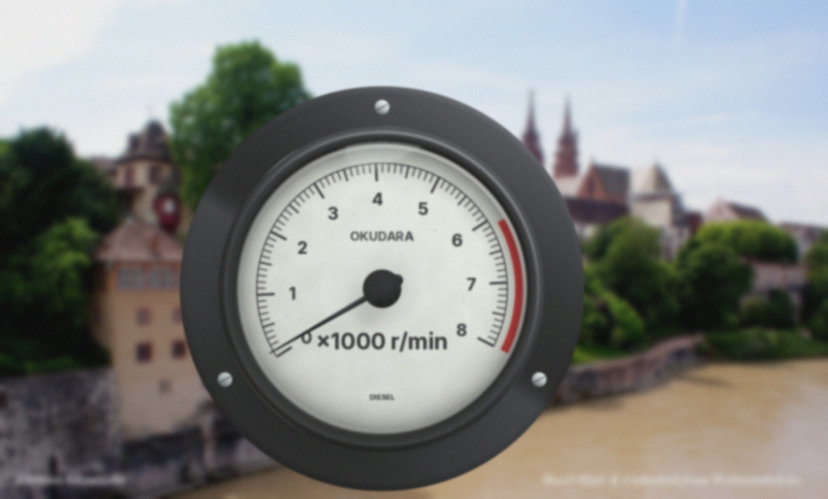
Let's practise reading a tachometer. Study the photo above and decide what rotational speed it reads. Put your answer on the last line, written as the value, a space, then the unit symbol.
100 rpm
